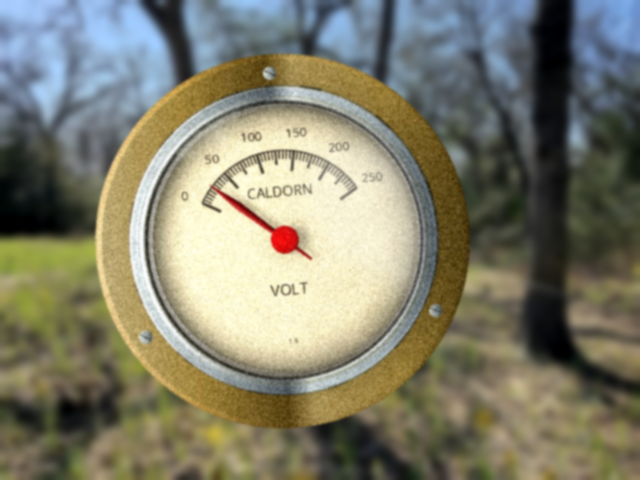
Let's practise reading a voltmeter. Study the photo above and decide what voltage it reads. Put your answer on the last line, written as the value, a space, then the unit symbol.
25 V
